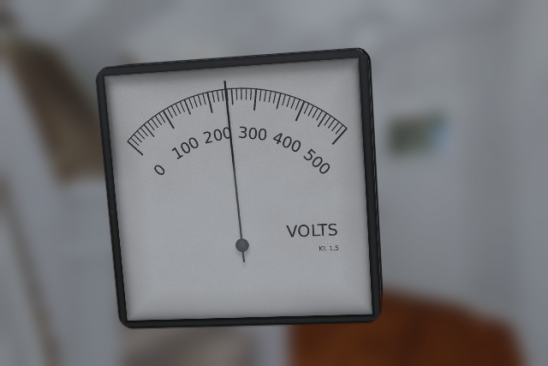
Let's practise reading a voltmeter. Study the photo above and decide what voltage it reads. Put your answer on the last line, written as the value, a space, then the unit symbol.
240 V
